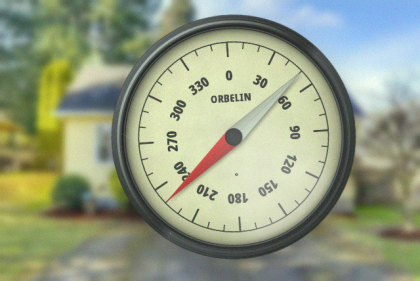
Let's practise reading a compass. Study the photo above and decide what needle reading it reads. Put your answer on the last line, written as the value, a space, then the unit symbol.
230 °
